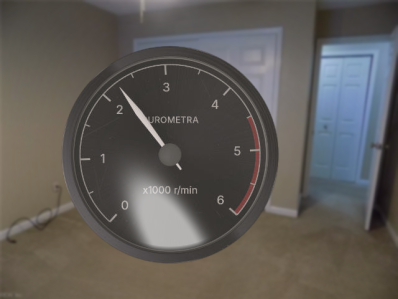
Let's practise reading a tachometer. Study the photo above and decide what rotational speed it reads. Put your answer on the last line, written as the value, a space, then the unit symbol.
2250 rpm
